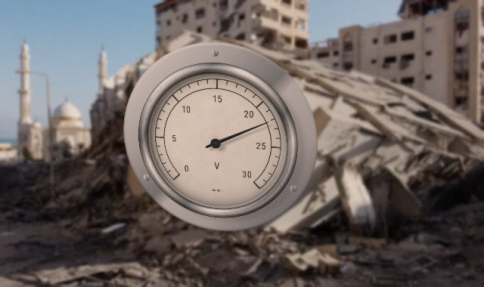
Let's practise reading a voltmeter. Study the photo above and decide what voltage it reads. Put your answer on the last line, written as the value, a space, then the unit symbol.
22 V
